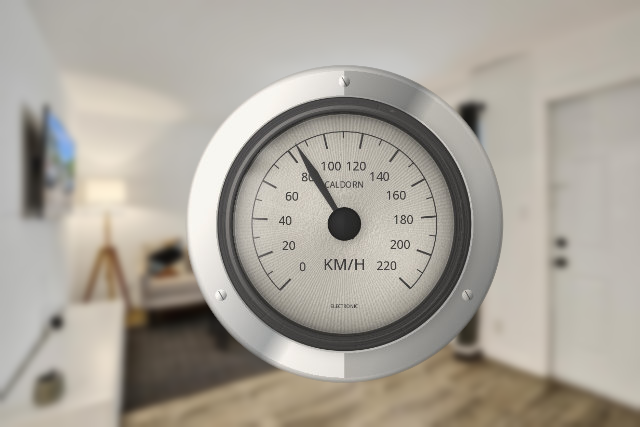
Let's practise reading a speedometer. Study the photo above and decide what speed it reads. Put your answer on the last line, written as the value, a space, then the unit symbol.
85 km/h
